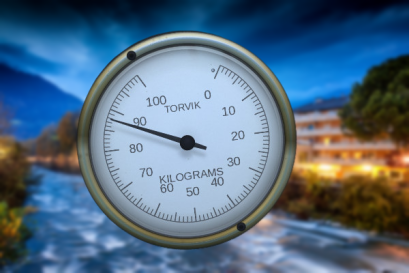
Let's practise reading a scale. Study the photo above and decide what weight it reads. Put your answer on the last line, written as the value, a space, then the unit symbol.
88 kg
